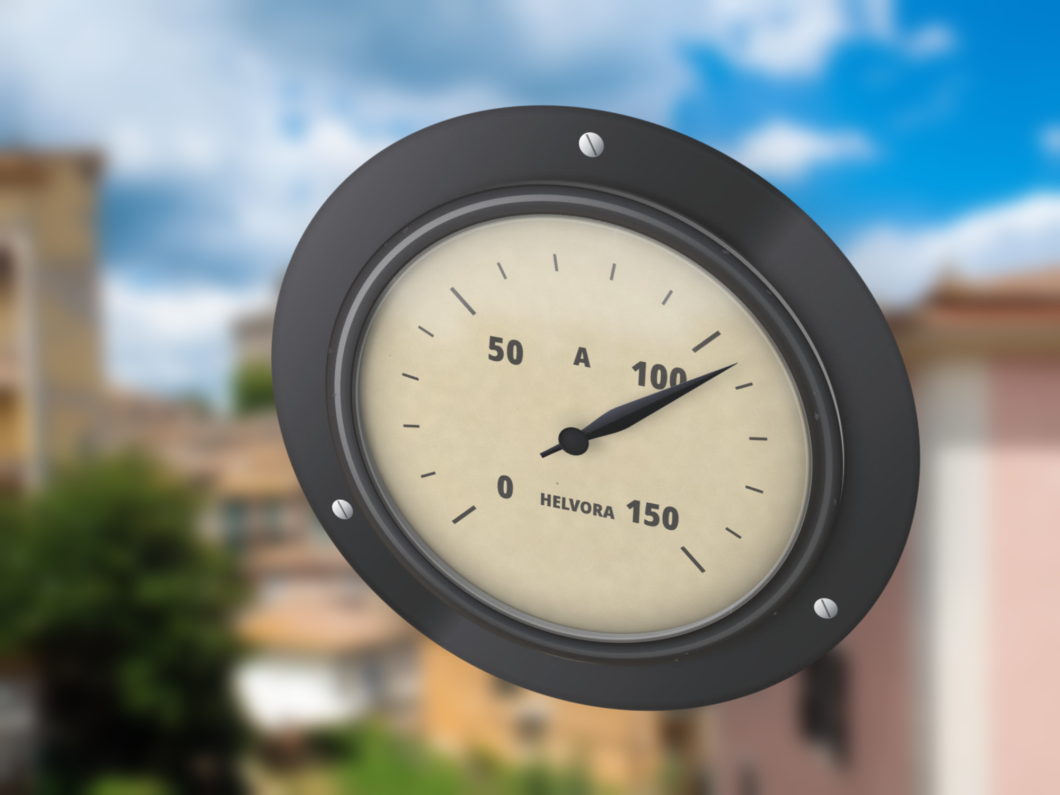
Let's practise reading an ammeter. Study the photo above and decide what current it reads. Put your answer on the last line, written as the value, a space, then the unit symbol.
105 A
